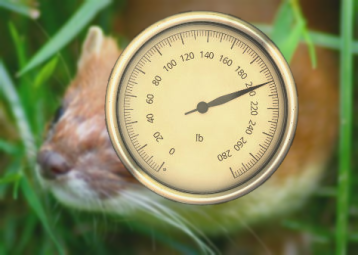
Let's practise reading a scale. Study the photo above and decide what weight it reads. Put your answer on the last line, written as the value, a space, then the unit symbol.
200 lb
